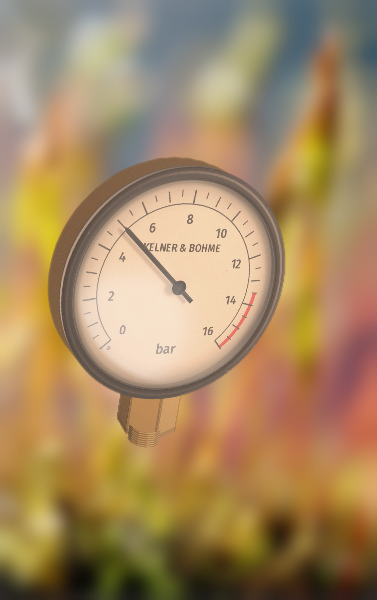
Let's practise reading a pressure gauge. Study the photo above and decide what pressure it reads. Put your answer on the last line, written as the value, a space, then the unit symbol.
5 bar
